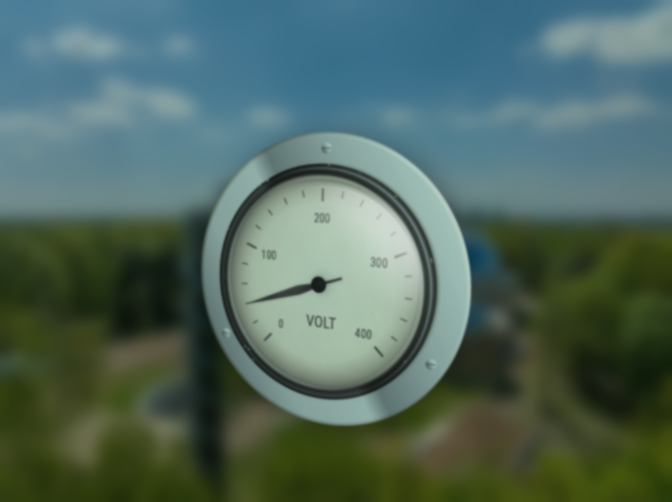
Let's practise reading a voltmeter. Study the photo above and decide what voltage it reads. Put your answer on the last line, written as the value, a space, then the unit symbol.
40 V
